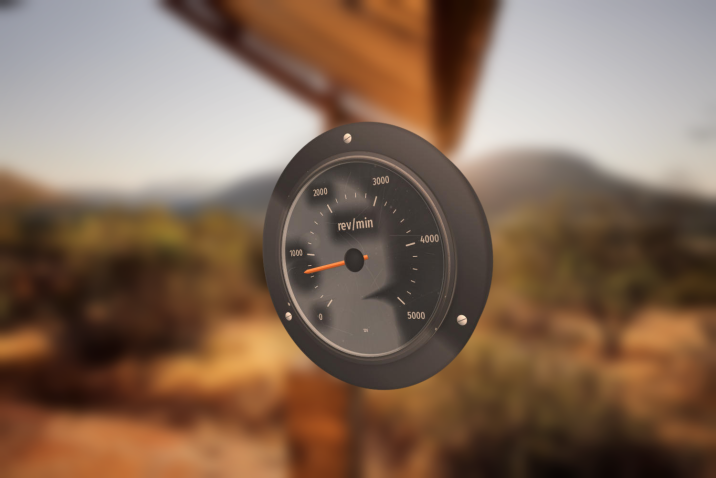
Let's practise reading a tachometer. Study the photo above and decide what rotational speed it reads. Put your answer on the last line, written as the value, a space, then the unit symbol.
700 rpm
